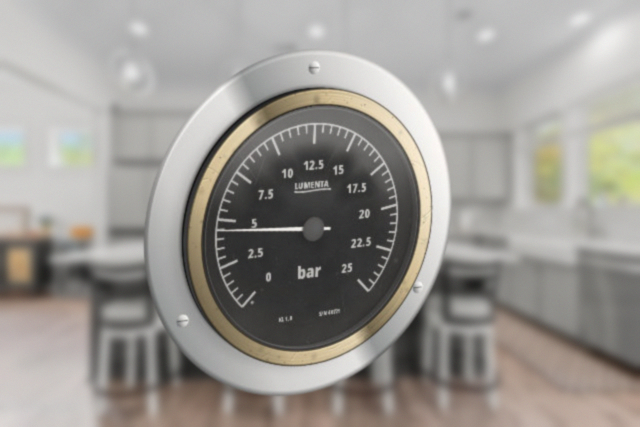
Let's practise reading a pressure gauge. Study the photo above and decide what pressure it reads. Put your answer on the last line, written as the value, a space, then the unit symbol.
4.5 bar
